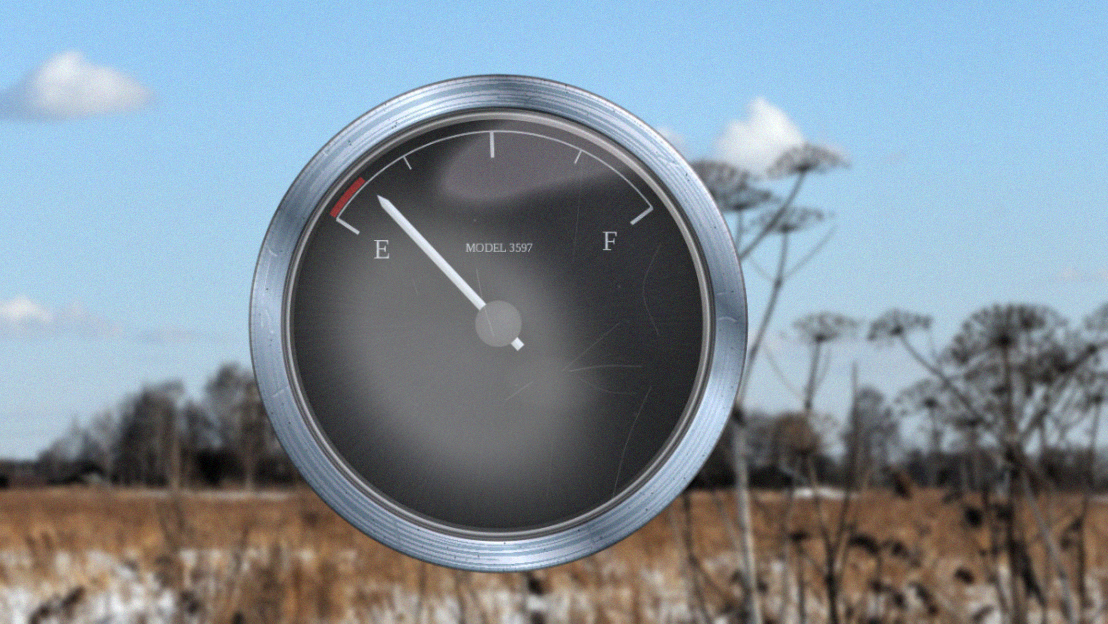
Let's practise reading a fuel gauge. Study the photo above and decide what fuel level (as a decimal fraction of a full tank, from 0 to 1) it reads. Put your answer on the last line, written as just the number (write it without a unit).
0.125
